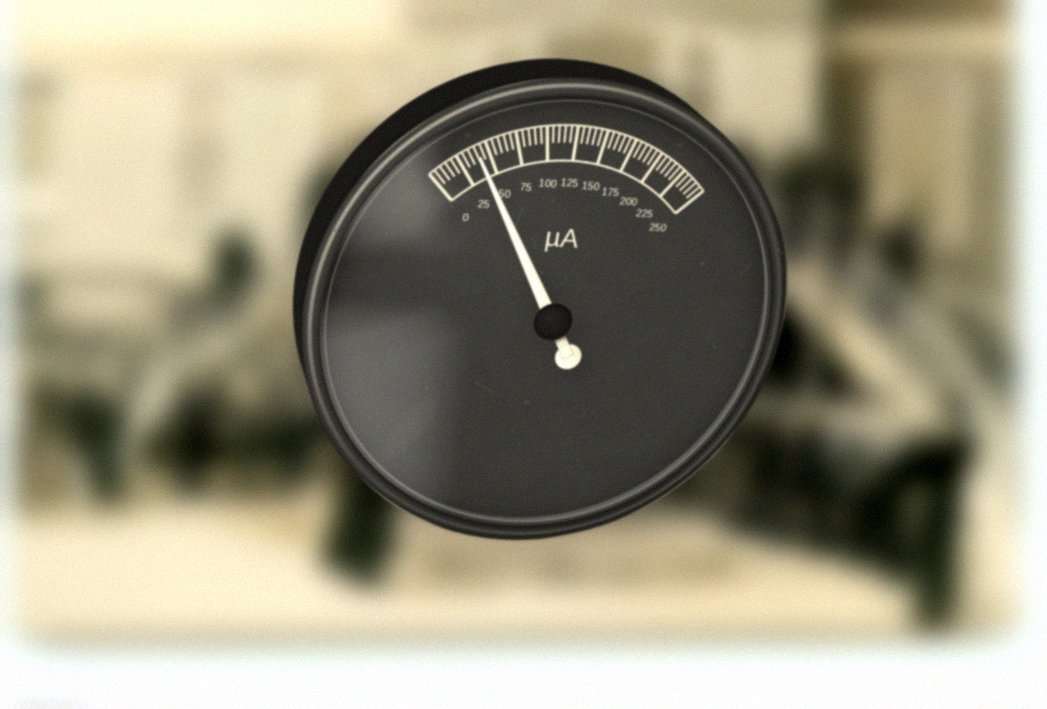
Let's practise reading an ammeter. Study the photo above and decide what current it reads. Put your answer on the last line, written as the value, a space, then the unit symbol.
40 µA
